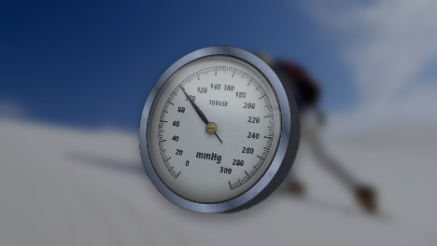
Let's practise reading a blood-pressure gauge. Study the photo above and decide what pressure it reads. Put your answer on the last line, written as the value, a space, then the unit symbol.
100 mmHg
